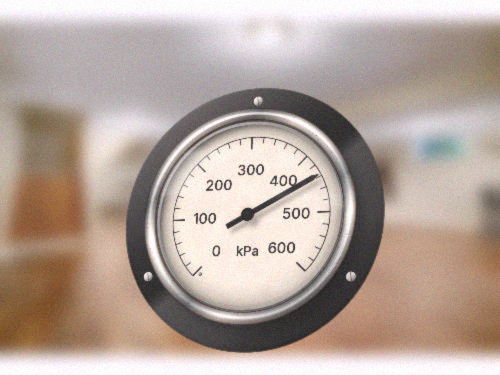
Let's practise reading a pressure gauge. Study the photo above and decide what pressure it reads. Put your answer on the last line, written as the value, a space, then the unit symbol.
440 kPa
